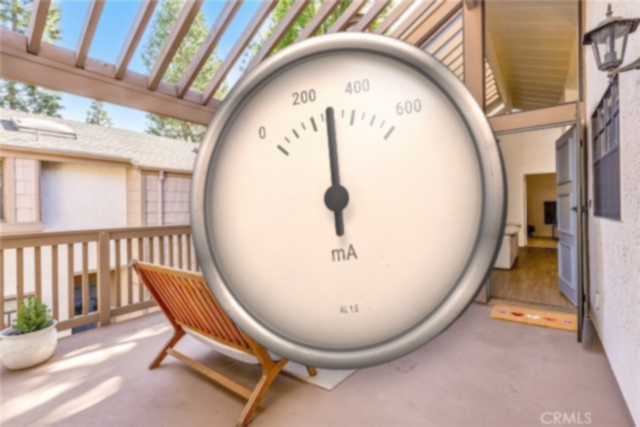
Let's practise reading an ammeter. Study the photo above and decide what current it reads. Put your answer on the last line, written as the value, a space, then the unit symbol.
300 mA
